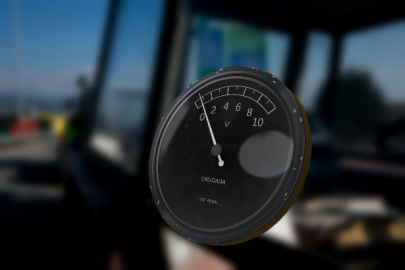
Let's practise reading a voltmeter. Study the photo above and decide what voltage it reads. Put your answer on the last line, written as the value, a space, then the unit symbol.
1 V
